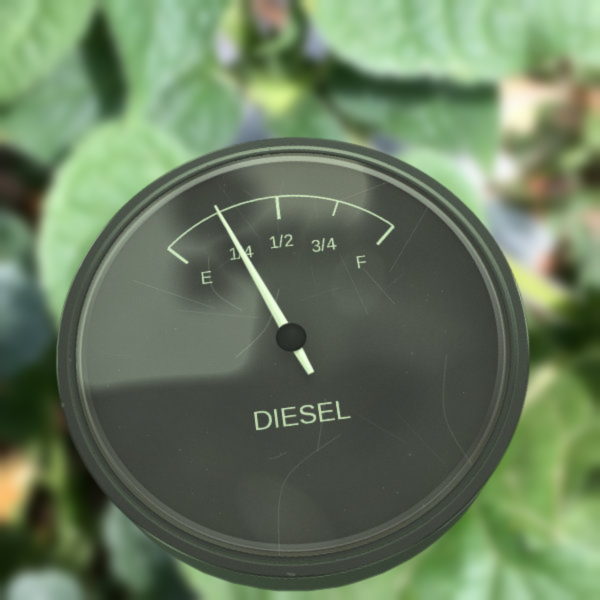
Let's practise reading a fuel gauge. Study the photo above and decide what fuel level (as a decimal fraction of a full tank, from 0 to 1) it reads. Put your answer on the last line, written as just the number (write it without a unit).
0.25
